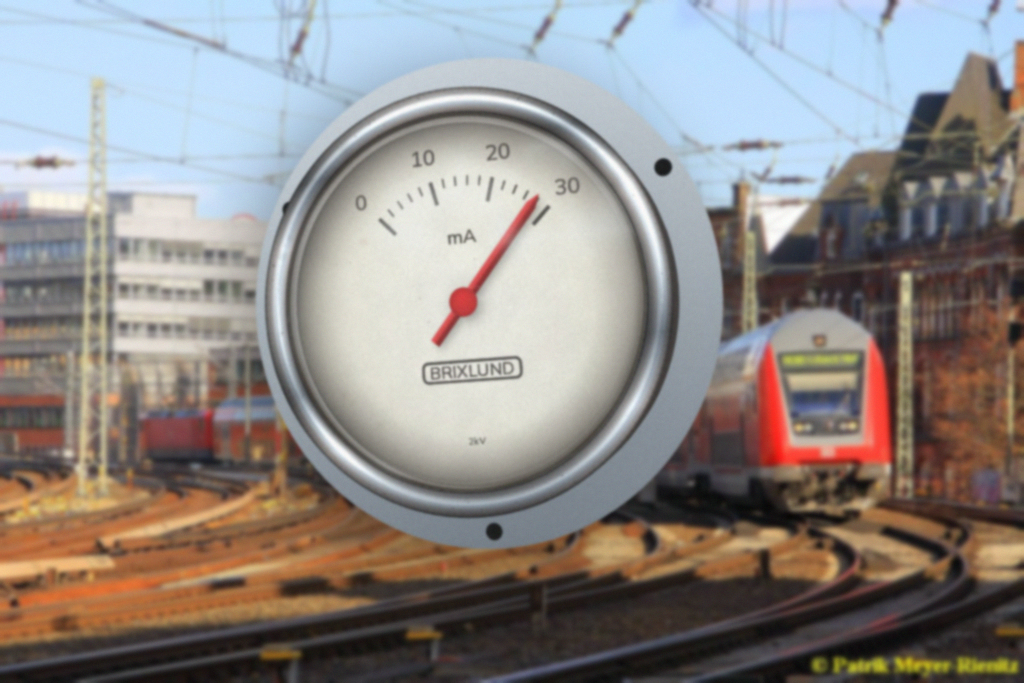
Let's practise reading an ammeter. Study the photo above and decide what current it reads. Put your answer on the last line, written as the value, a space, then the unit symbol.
28 mA
